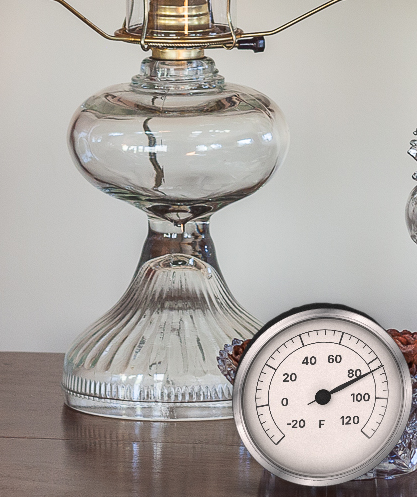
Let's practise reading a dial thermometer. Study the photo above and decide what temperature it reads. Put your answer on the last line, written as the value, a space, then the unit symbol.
84 °F
